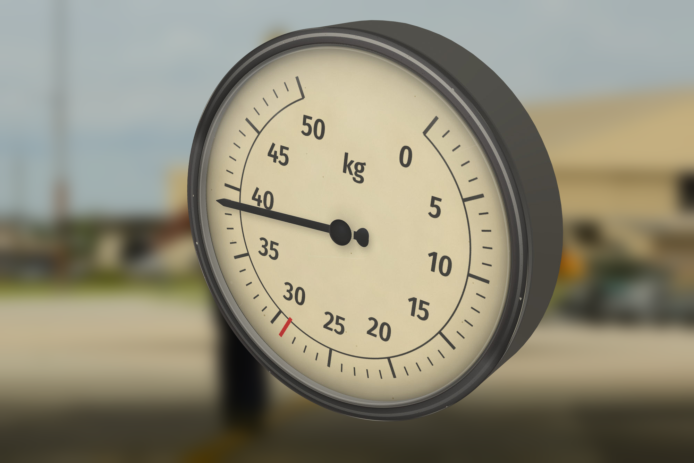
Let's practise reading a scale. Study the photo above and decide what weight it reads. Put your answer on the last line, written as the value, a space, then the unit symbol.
39 kg
